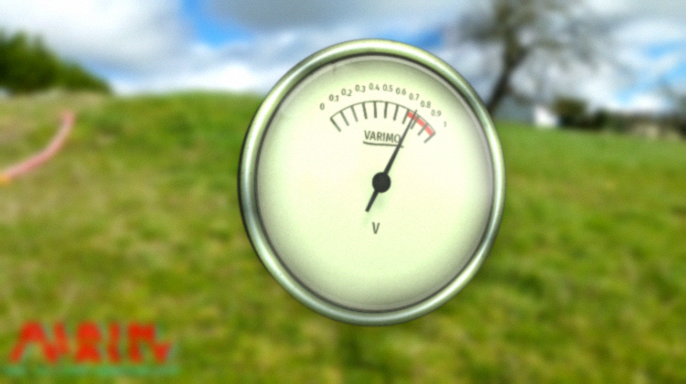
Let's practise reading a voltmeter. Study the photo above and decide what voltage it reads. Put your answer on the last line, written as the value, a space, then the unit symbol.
0.75 V
